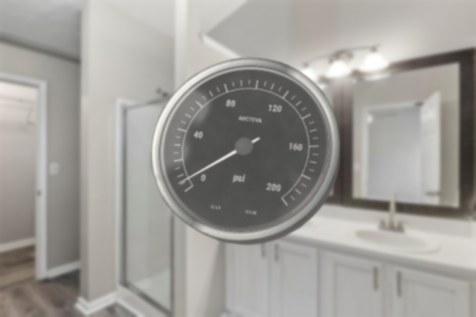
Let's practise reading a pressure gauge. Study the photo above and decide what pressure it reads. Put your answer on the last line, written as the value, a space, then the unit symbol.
5 psi
